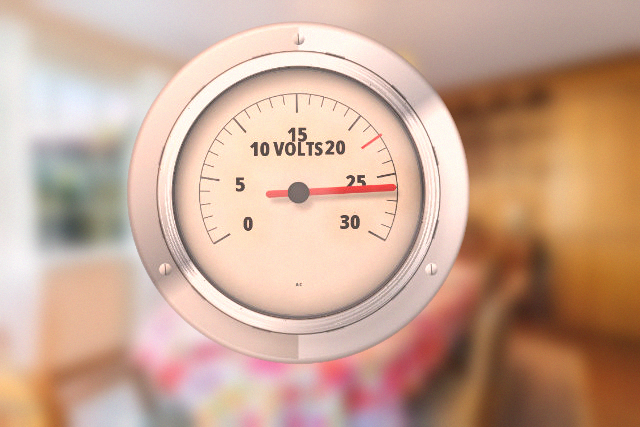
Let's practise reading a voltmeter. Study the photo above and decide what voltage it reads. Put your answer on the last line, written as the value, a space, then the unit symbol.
26 V
